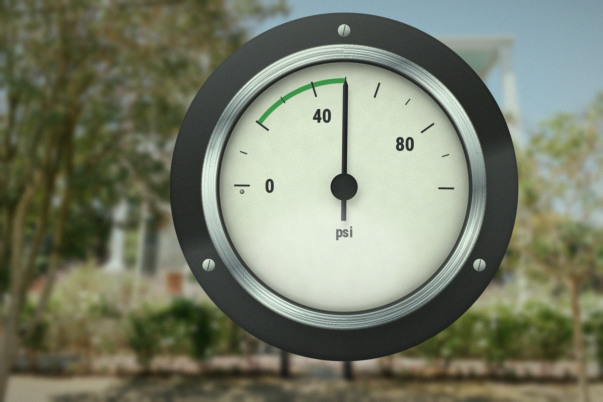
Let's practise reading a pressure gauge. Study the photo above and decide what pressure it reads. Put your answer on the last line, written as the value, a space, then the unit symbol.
50 psi
